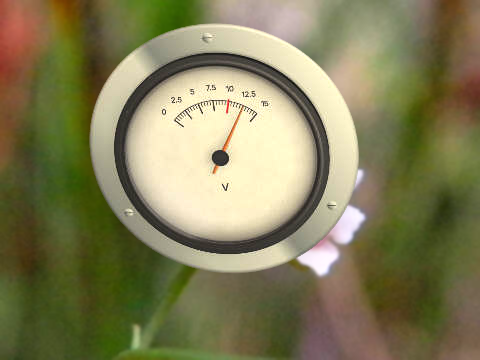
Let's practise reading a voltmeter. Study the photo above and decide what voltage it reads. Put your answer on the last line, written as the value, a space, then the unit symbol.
12.5 V
